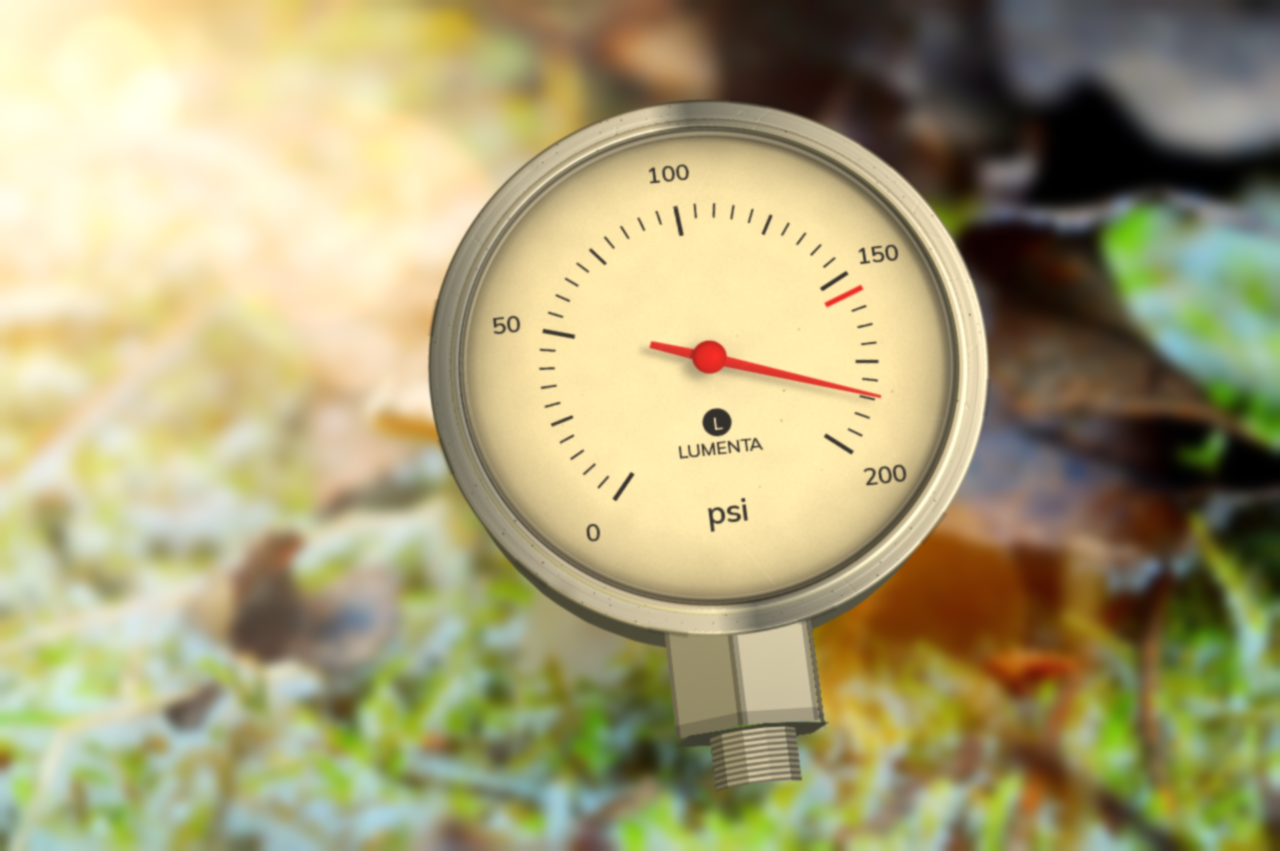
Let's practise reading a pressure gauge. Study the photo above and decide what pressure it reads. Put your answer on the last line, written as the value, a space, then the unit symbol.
185 psi
